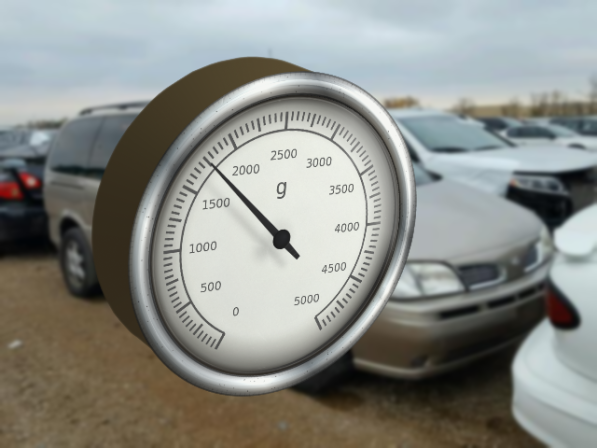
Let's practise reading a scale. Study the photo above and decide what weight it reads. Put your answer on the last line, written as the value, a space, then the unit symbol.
1750 g
